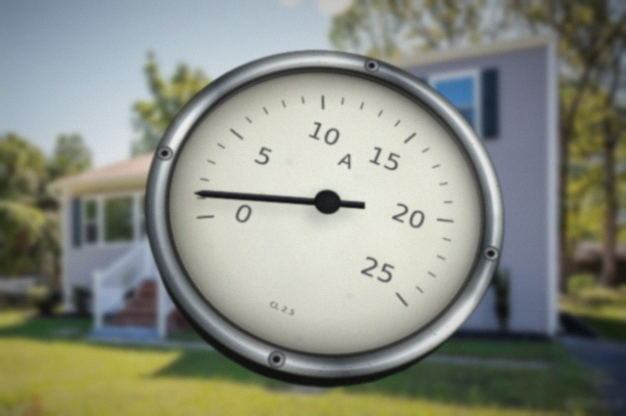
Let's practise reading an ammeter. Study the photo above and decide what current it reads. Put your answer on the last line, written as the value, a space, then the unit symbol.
1 A
